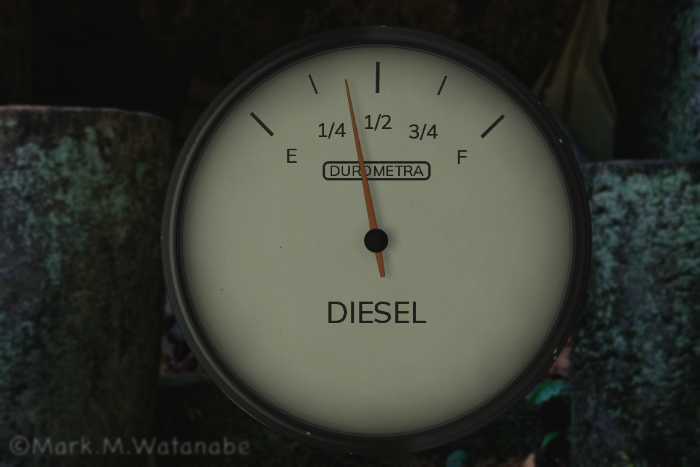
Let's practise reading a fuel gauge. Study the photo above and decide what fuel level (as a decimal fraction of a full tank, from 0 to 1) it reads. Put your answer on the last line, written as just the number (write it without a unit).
0.375
